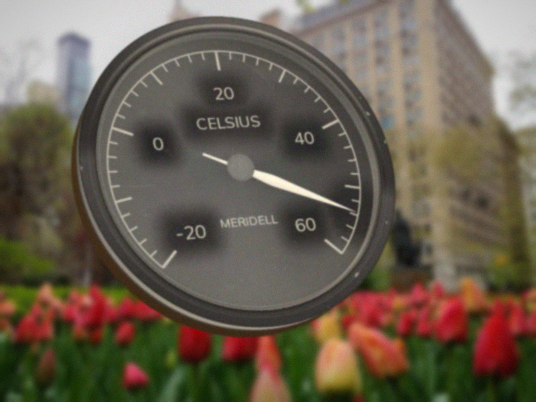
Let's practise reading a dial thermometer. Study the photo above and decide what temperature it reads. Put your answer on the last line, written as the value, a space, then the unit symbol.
54 °C
